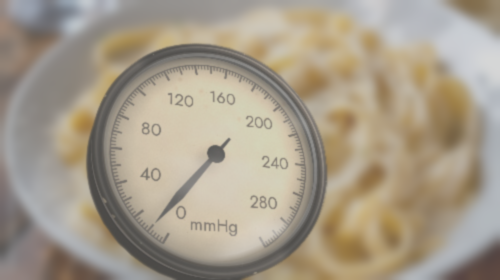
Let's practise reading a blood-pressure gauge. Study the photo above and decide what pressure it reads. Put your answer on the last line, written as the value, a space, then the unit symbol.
10 mmHg
